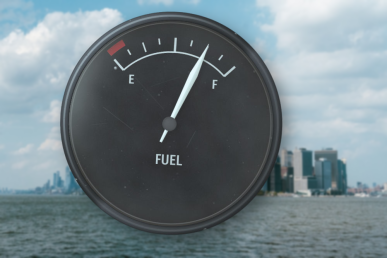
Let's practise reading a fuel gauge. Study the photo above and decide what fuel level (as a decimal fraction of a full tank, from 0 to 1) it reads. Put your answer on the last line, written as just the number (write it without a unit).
0.75
